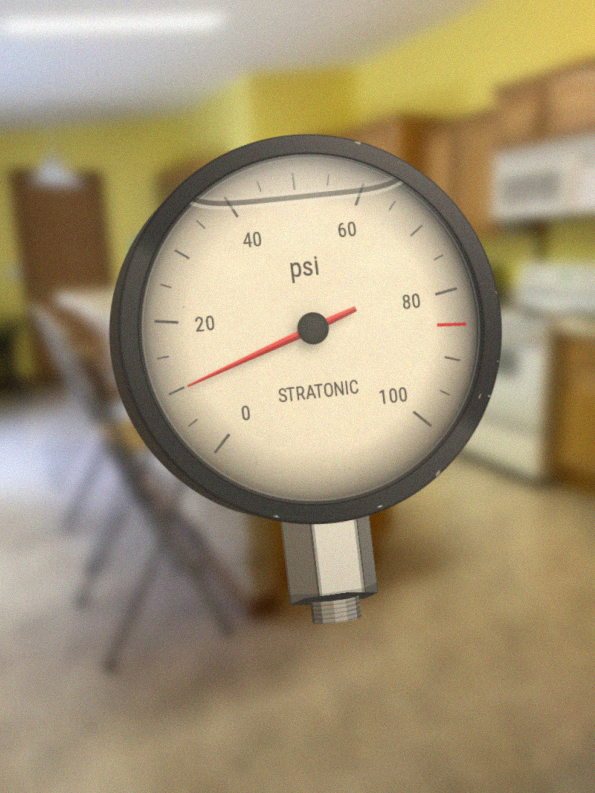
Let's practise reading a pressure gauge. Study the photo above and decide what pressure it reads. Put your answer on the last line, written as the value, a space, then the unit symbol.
10 psi
